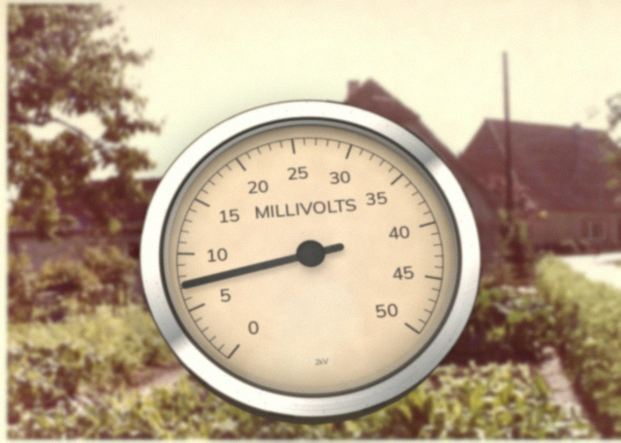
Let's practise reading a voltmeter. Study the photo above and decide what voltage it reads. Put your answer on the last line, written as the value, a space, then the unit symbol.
7 mV
